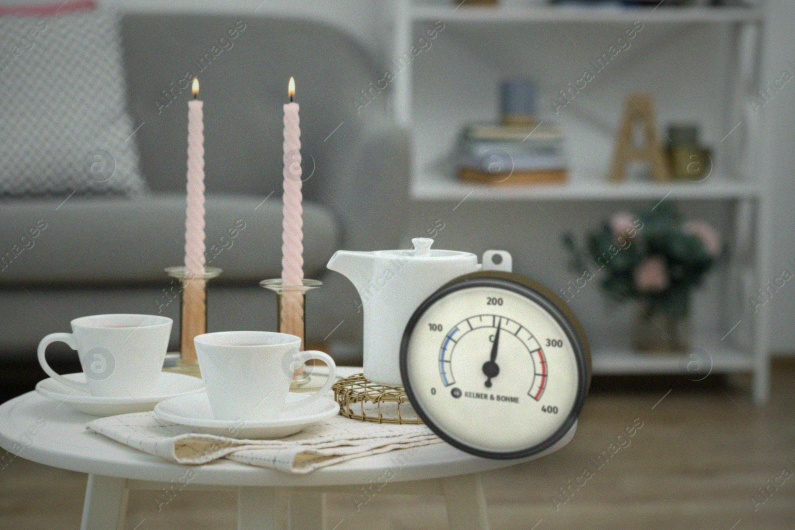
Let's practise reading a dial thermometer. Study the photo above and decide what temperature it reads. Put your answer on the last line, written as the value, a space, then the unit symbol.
212.5 °C
